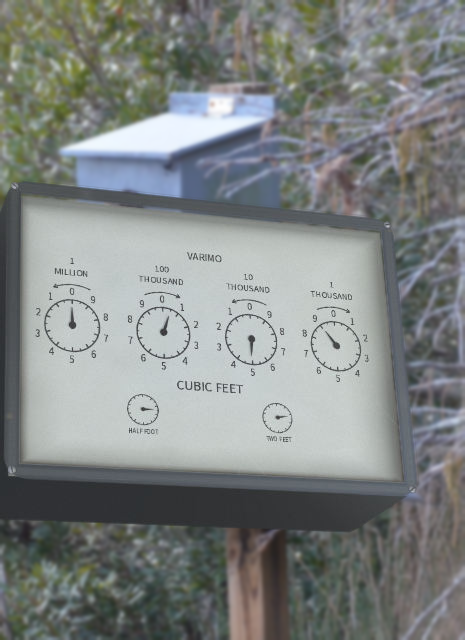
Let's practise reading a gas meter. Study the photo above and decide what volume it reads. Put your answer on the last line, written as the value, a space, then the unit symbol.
4900 ft³
